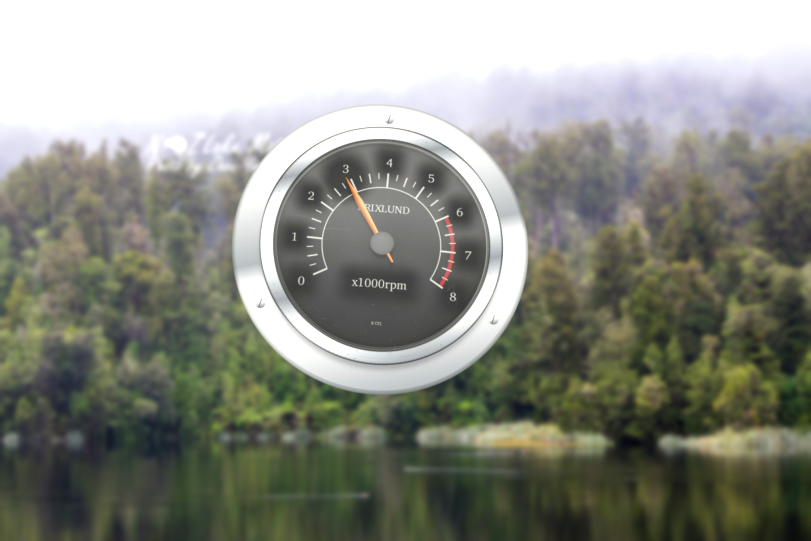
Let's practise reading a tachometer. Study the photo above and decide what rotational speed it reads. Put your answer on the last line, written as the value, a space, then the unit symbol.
2875 rpm
